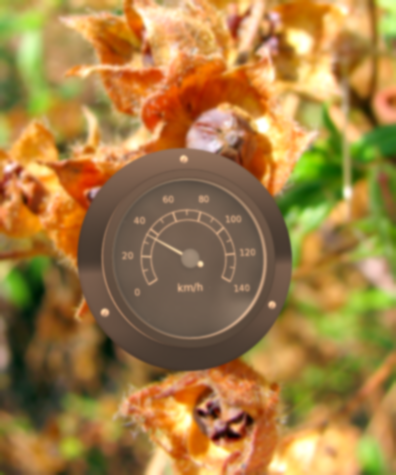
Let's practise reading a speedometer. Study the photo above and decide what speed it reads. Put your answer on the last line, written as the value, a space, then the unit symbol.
35 km/h
